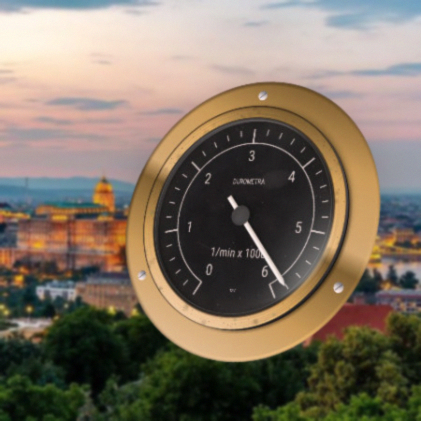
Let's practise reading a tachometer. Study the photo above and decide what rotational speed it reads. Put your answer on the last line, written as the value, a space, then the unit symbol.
5800 rpm
